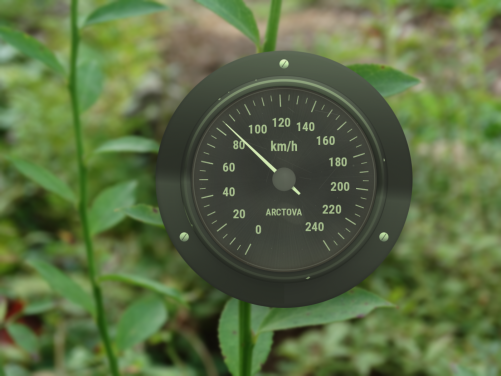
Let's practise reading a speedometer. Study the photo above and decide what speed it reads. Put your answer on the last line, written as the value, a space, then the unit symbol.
85 km/h
